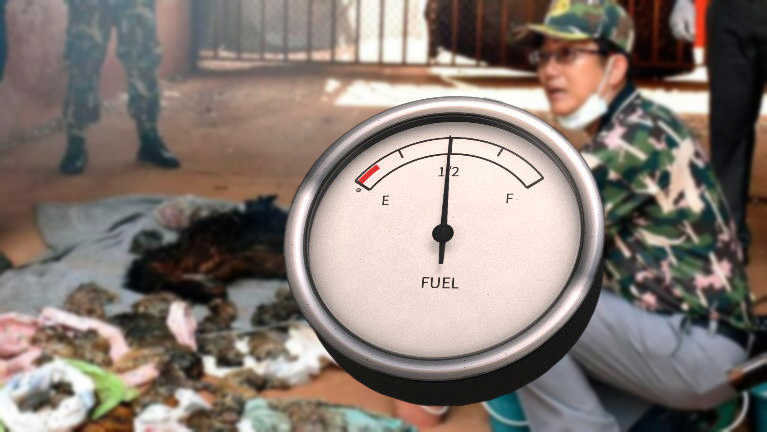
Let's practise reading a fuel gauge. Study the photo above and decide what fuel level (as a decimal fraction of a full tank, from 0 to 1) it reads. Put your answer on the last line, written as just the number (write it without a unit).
0.5
